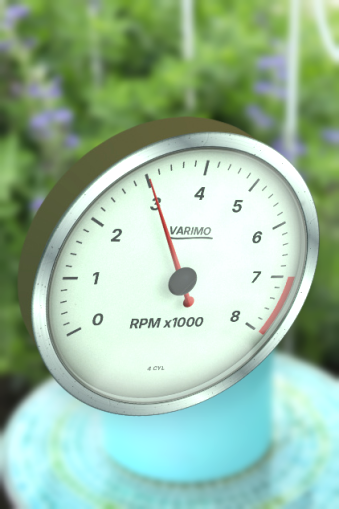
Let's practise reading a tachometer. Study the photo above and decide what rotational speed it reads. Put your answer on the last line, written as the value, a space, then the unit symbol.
3000 rpm
